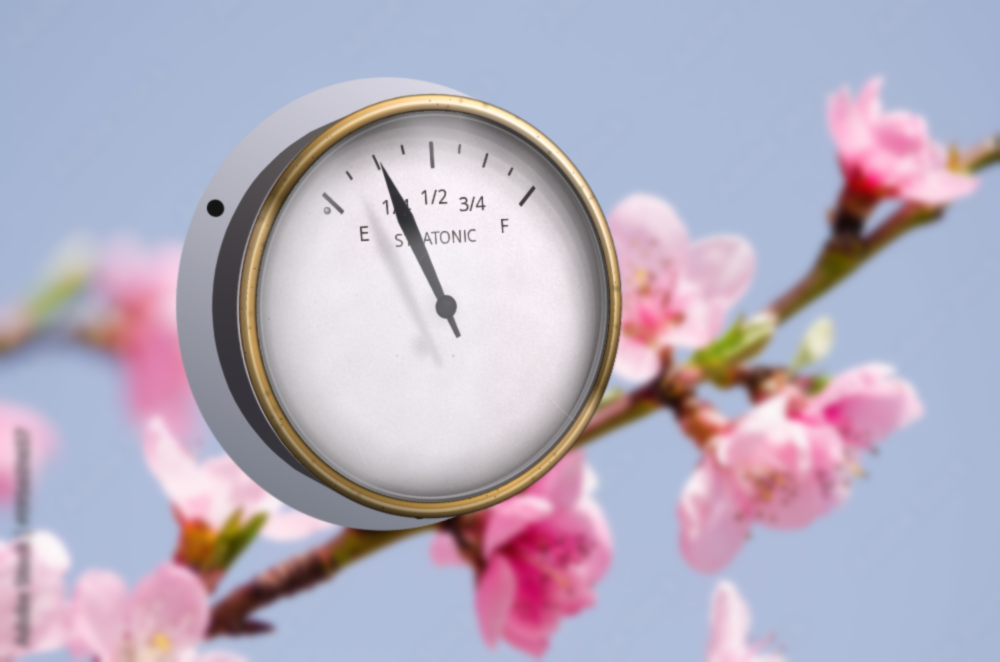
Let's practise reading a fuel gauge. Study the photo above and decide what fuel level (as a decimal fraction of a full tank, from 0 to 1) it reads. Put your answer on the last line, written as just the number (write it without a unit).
0.25
